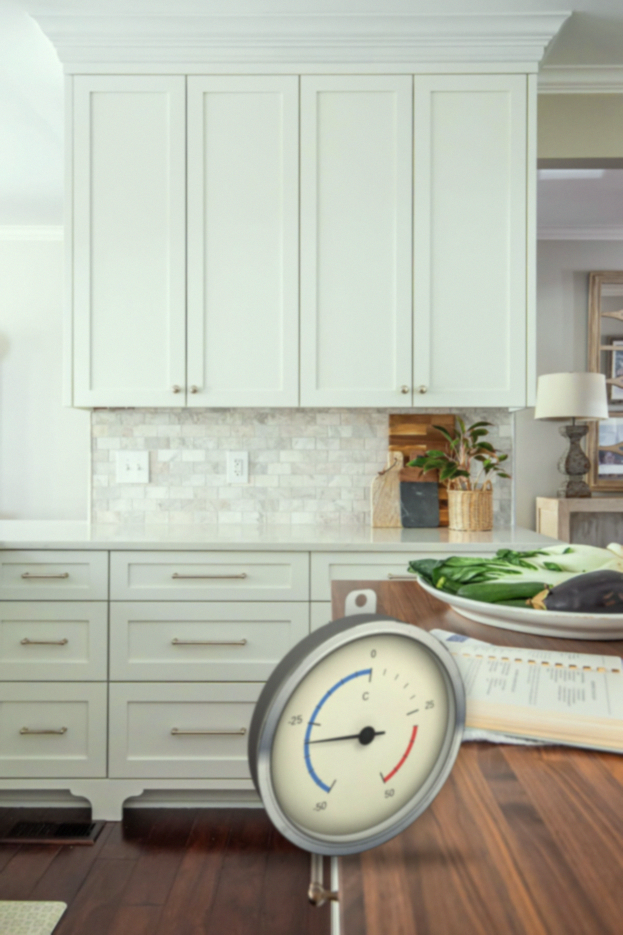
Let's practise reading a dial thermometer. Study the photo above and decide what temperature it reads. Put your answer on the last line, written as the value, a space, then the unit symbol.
-30 °C
